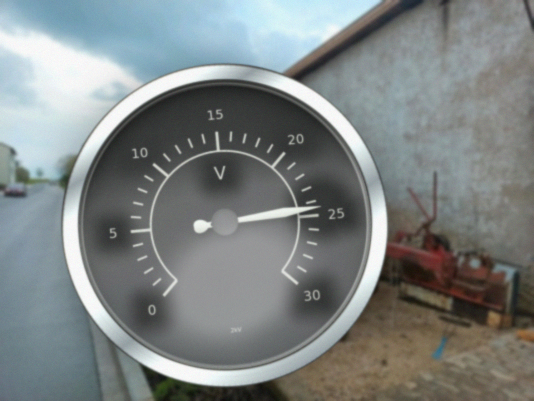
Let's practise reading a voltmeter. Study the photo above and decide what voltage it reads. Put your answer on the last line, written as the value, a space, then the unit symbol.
24.5 V
